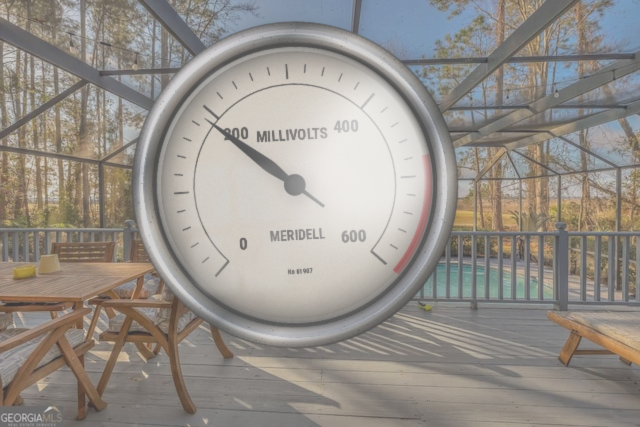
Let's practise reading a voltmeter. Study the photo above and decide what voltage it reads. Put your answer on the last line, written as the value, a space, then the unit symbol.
190 mV
